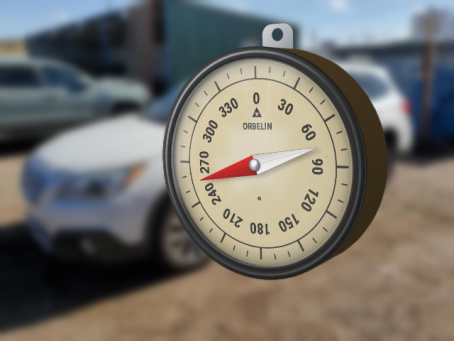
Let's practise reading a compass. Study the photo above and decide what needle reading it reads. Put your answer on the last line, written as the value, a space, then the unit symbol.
255 °
